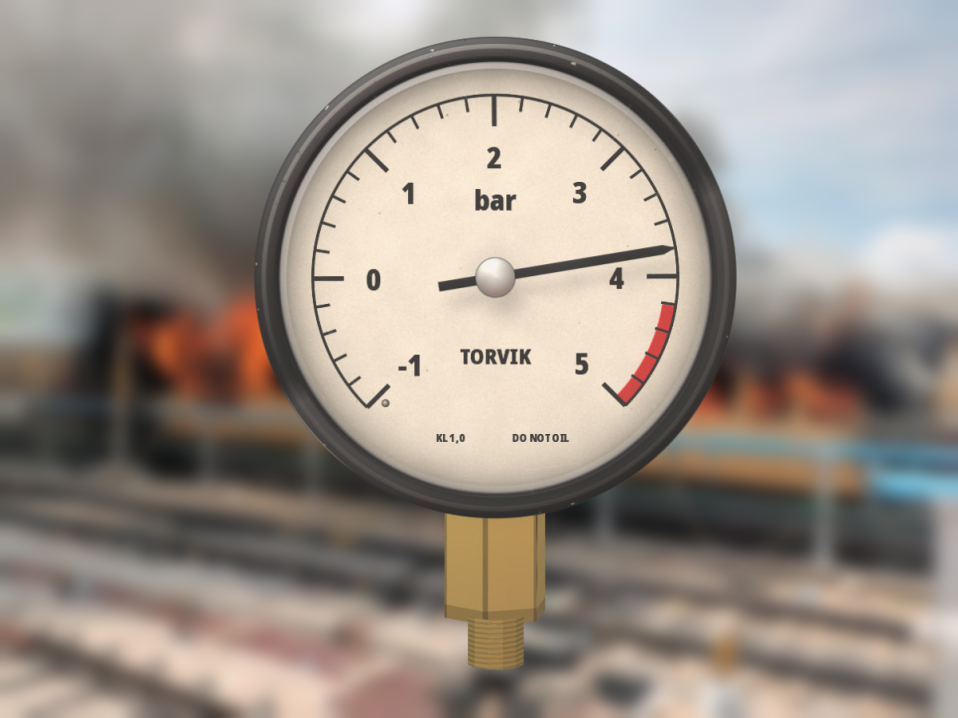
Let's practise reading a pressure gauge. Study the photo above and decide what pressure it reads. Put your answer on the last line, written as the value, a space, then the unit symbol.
3.8 bar
